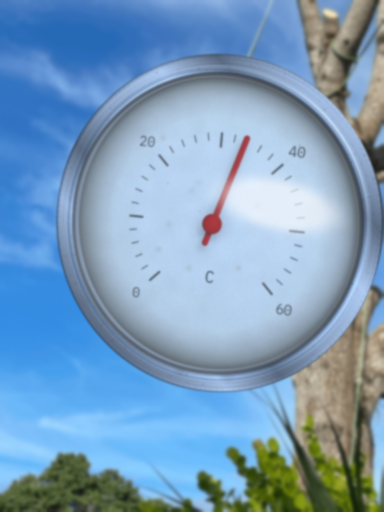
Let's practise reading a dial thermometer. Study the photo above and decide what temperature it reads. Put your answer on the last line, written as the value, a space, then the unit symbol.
34 °C
